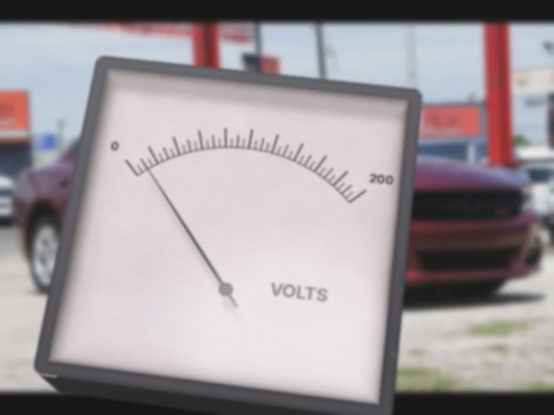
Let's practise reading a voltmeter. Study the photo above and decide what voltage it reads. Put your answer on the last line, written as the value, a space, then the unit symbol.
10 V
